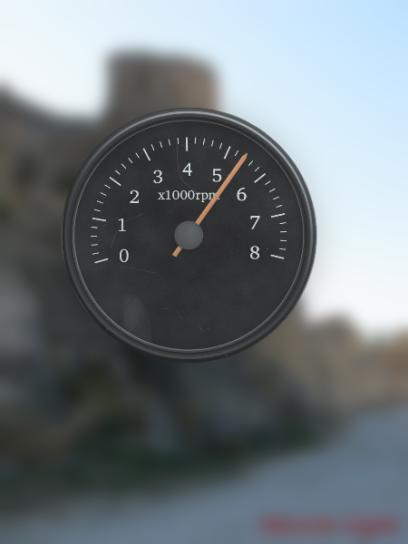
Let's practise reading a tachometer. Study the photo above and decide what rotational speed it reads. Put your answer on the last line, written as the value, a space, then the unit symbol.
5400 rpm
